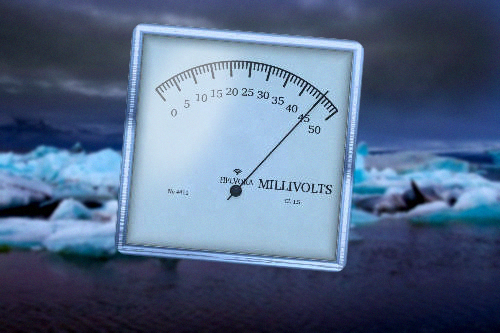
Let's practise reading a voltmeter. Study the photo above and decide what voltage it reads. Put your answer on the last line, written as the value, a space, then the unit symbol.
45 mV
